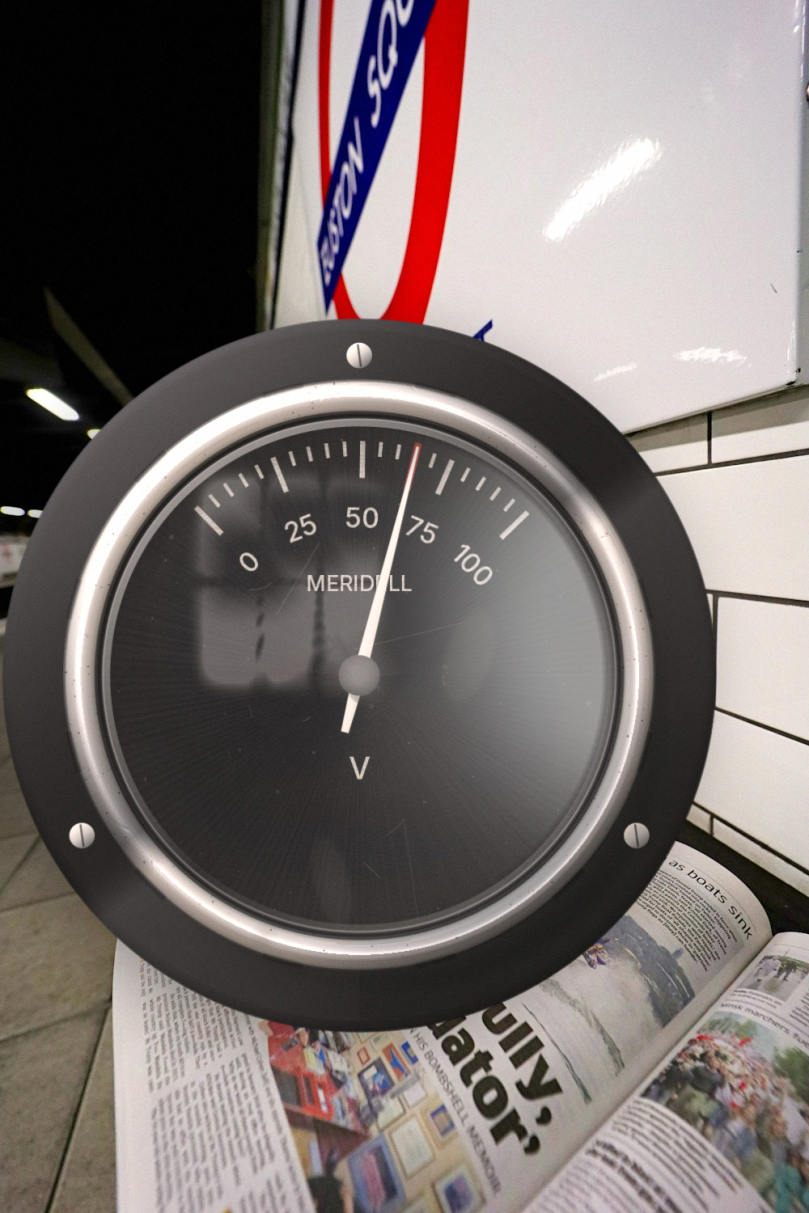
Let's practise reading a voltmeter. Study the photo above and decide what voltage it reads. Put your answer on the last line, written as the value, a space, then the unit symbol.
65 V
